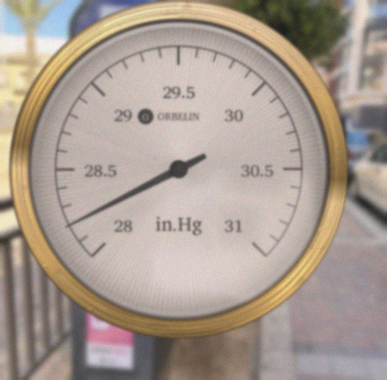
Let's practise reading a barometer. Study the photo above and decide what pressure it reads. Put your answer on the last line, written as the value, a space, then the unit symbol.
28.2 inHg
